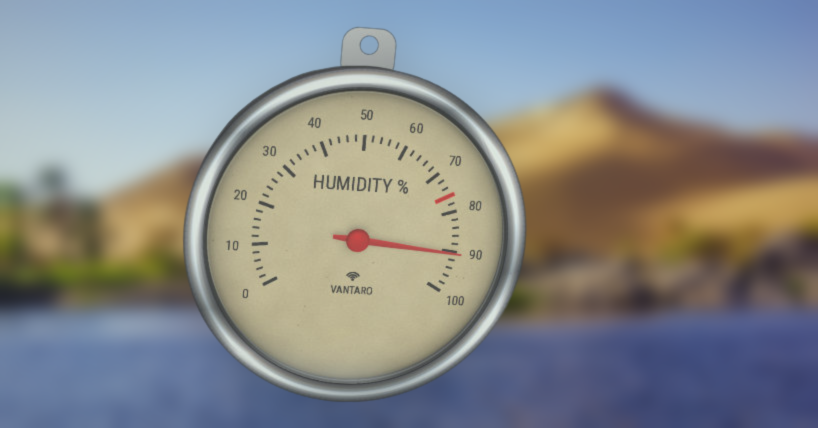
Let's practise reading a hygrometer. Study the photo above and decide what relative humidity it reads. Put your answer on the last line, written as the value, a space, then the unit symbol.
90 %
